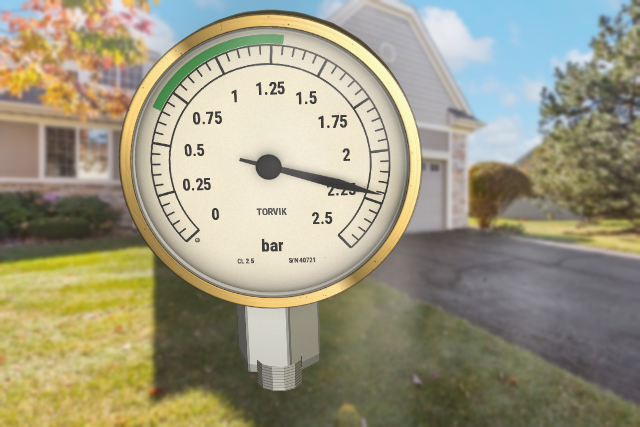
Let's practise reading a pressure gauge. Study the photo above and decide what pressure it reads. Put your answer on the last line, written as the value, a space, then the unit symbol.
2.2 bar
